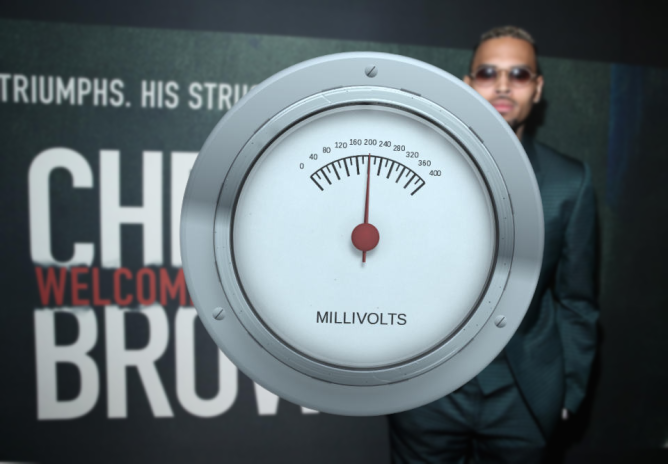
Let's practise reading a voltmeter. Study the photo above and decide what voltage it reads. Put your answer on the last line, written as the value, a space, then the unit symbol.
200 mV
